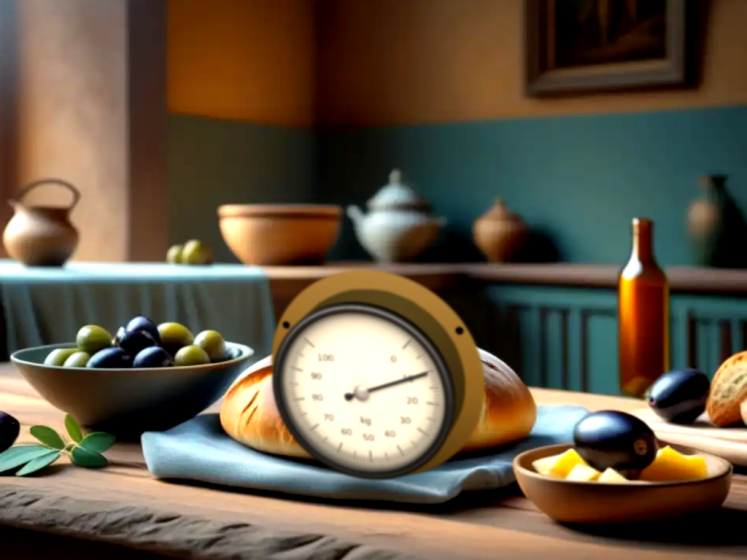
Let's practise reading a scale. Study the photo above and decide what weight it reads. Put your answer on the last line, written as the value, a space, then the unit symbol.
10 kg
